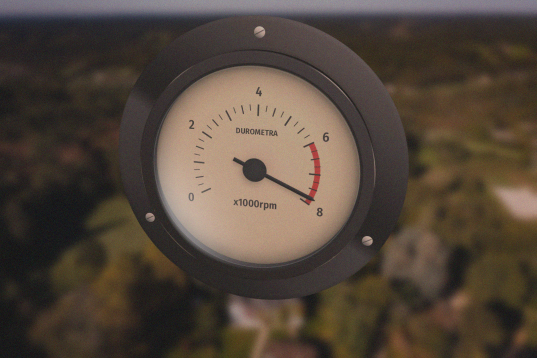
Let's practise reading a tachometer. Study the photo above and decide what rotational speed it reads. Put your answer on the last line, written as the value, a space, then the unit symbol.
7750 rpm
